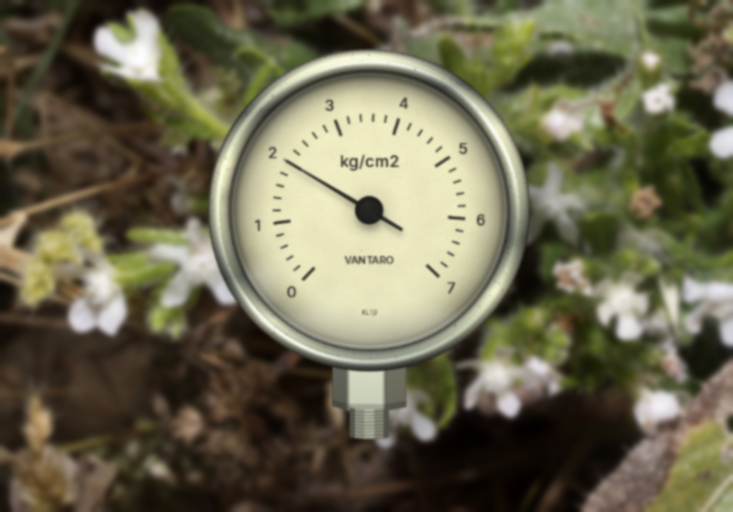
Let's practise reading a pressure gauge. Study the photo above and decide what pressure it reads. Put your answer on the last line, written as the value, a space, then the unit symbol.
2 kg/cm²
